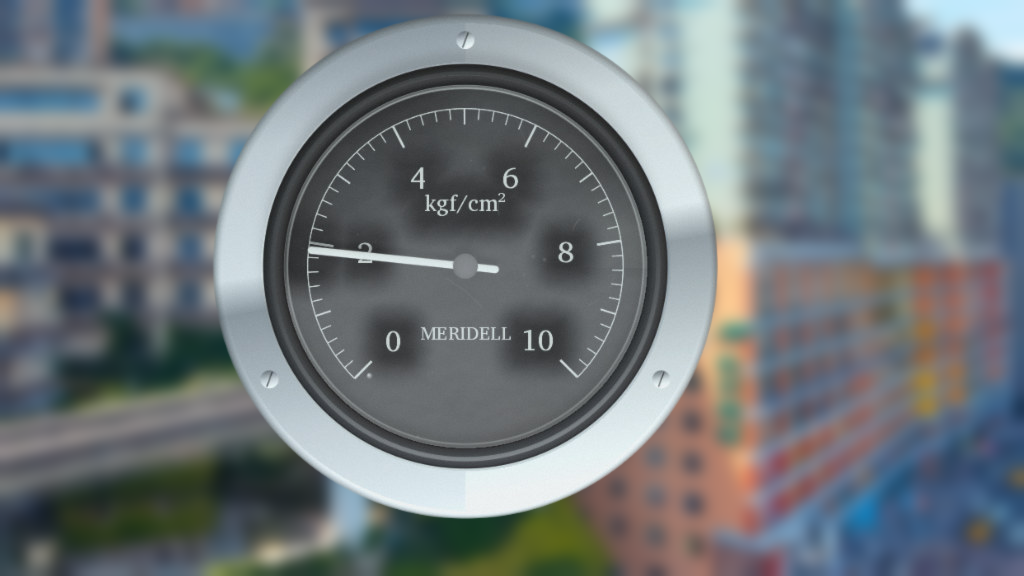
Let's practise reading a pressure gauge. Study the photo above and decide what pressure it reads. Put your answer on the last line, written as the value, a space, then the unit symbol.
1.9 kg/cm²
